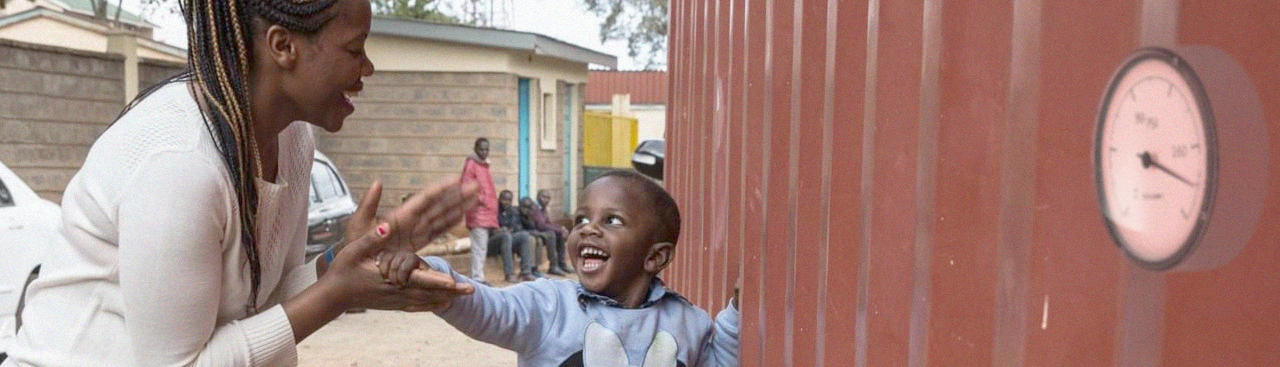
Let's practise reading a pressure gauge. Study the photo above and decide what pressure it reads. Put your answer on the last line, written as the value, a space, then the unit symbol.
180 psi
